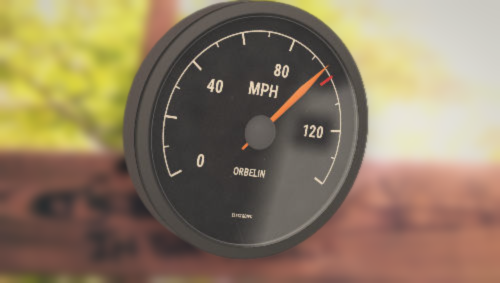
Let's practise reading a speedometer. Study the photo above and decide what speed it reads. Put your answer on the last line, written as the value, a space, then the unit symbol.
95 mph
